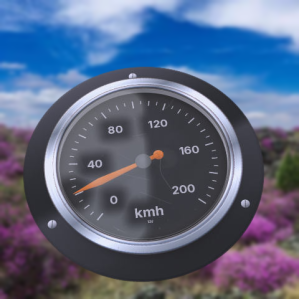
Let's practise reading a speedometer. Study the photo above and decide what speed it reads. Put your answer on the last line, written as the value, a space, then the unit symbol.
20 km/h
